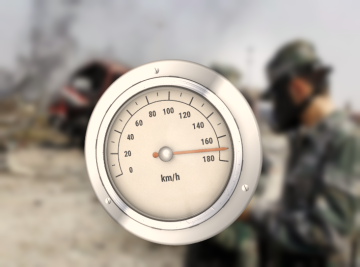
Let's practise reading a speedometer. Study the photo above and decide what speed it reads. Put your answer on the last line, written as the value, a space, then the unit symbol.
170 km/h
